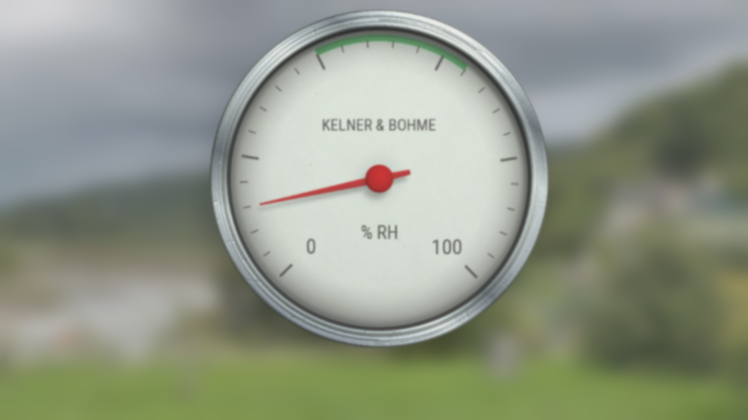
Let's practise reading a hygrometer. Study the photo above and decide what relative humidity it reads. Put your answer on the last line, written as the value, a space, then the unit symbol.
12 %
